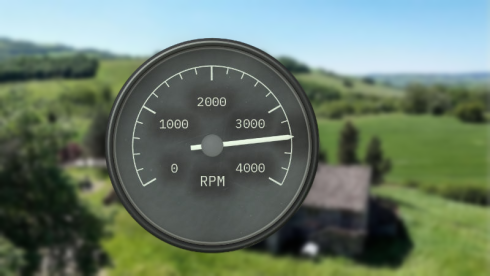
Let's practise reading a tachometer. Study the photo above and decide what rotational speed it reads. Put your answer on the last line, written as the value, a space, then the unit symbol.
3400 rpm
